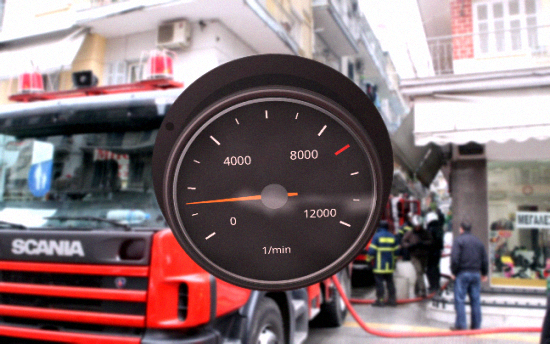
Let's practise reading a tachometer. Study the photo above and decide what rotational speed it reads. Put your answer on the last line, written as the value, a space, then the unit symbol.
1500 rpm
